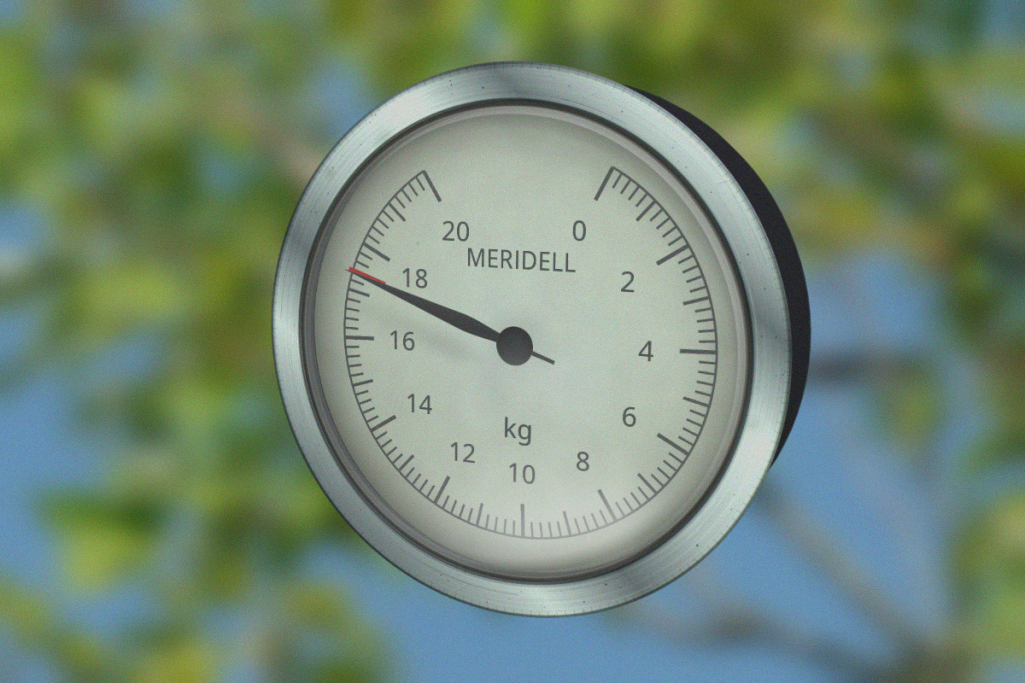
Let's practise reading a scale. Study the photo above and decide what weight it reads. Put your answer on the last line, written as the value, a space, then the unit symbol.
17.4 kg
